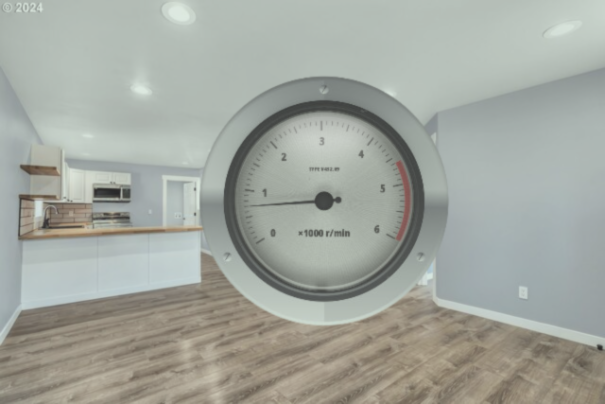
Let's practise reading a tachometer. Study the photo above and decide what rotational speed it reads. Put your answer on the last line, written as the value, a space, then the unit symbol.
700 rpm
